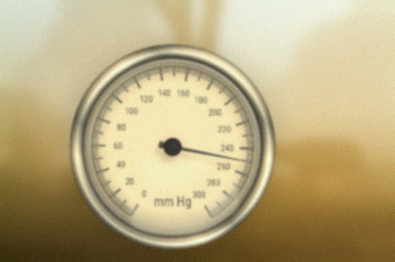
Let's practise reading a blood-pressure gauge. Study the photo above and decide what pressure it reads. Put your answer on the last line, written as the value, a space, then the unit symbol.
250 mmHg
